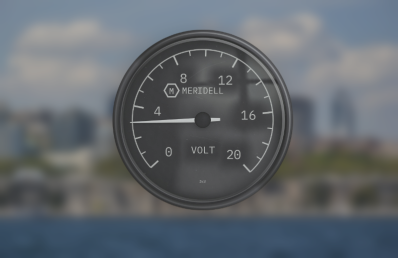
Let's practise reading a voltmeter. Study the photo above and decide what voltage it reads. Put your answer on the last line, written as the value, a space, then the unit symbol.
3 V
